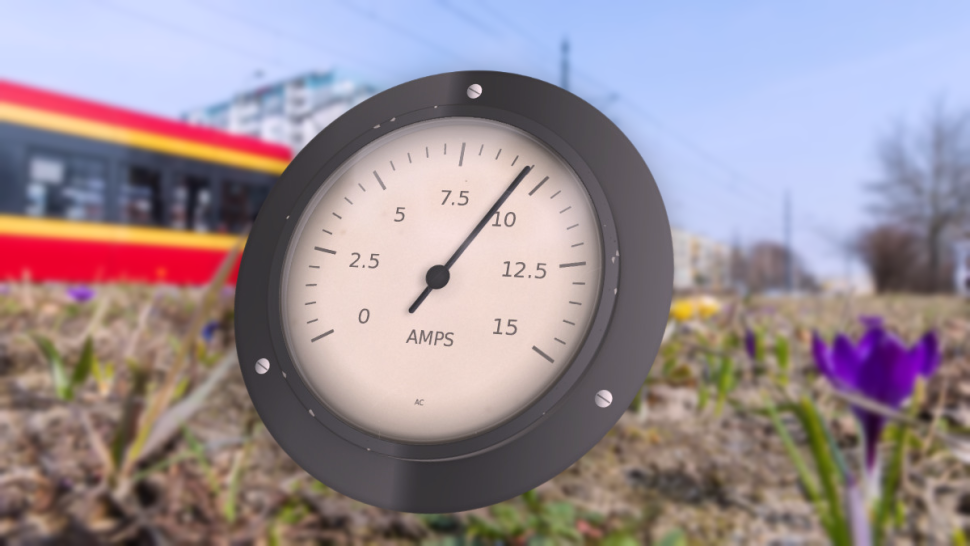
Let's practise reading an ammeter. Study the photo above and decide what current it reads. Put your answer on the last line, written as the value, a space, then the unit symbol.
9.5 A
